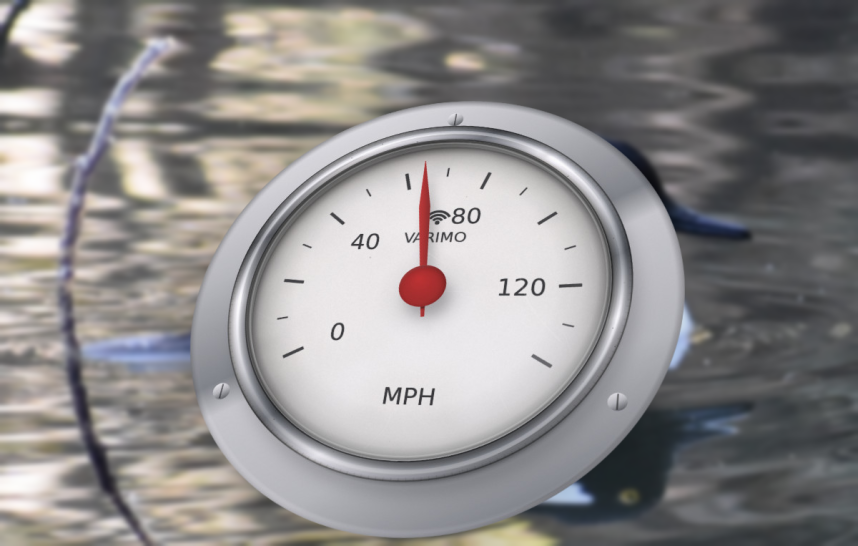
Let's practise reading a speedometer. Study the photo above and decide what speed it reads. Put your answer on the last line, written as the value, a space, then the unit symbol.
65 mph
